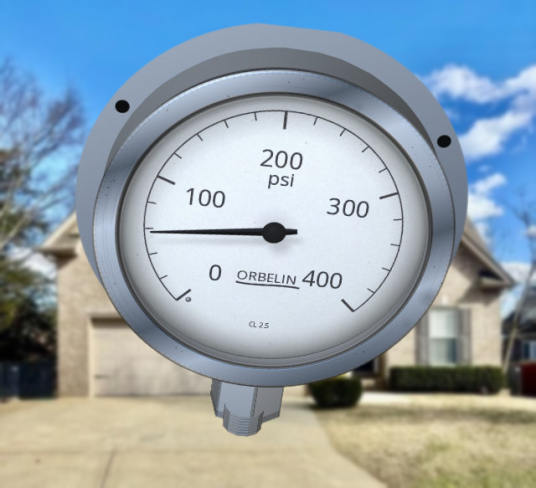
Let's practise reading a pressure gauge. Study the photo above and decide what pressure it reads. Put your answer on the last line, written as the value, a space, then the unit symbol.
60 psi
